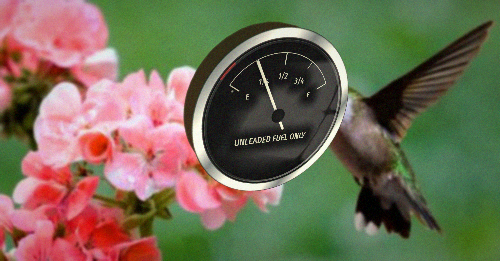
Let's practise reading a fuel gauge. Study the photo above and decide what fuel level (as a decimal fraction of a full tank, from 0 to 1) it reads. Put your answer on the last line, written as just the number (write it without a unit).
0.25
